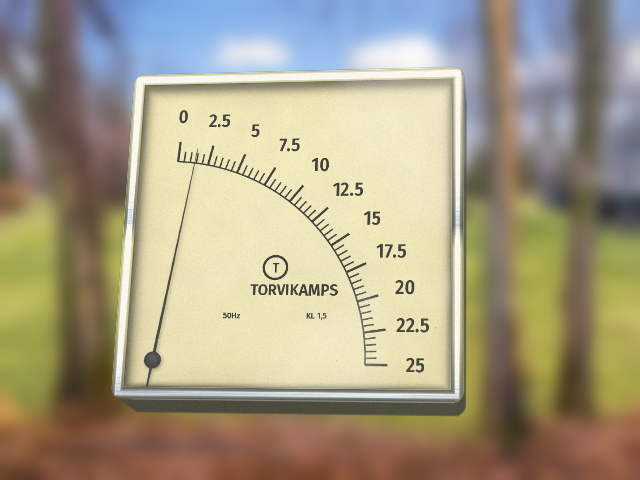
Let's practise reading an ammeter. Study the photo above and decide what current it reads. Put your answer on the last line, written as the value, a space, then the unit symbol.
1.5 A
